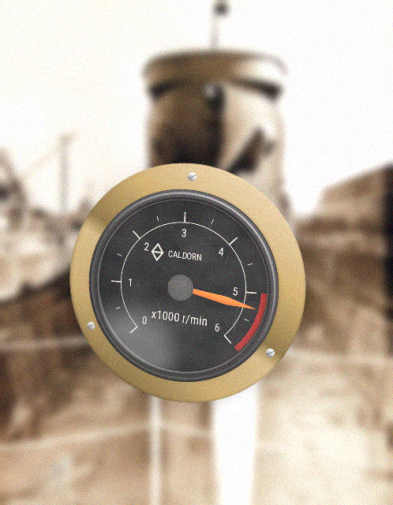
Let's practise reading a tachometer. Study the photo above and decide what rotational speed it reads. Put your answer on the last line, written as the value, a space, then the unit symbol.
5250 rpm
